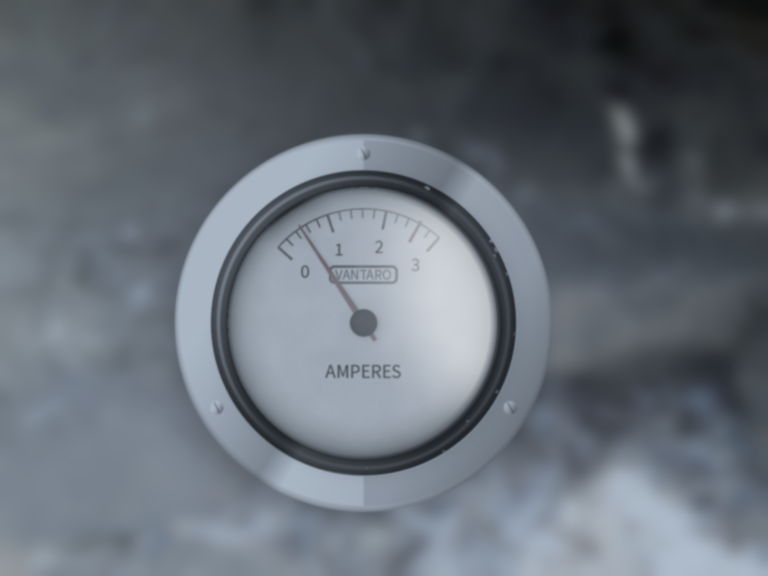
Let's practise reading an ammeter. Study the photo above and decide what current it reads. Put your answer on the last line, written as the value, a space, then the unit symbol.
0.5 A
